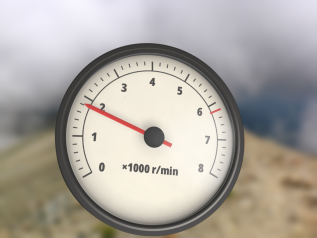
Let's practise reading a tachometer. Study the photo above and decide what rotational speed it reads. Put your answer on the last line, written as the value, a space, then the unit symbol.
1800 rpm
